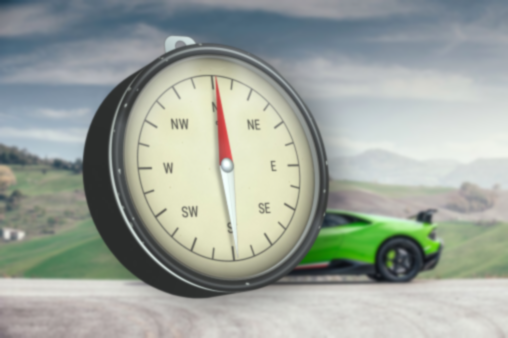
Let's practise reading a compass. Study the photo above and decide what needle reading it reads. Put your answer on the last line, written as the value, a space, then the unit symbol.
0 °
